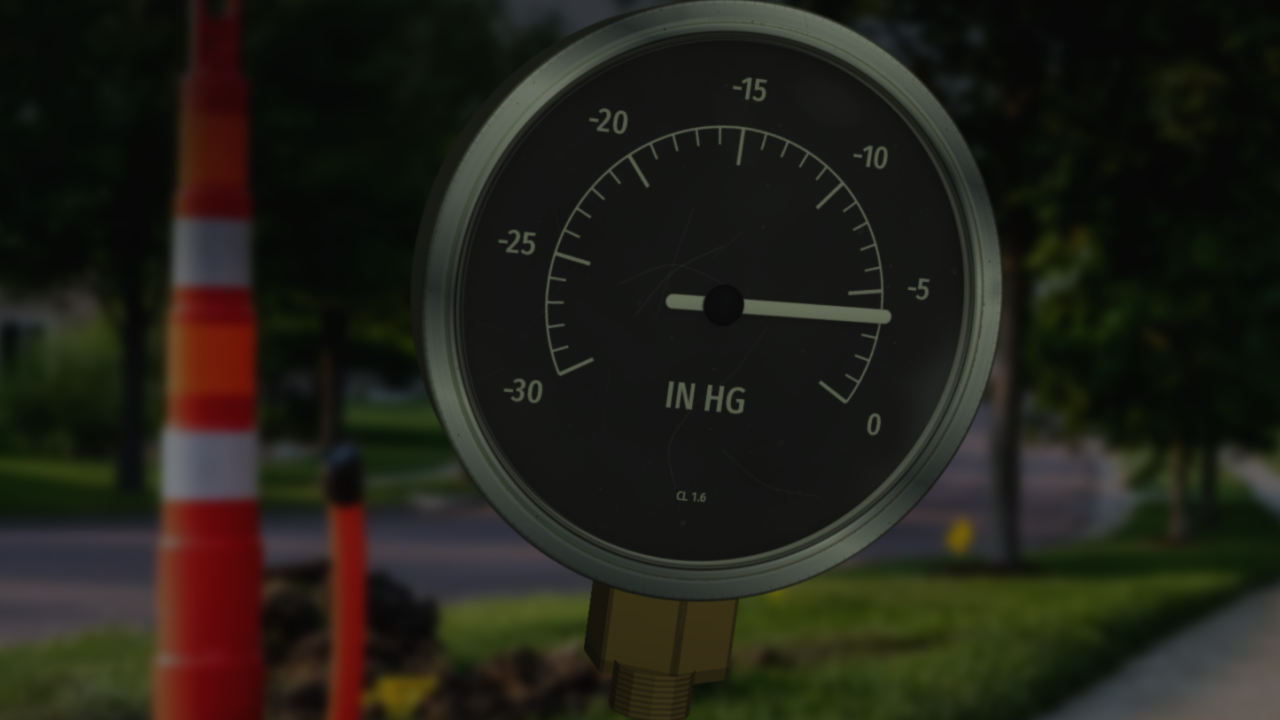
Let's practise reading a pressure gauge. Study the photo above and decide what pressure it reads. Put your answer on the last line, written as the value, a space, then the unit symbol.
-4 inHg
